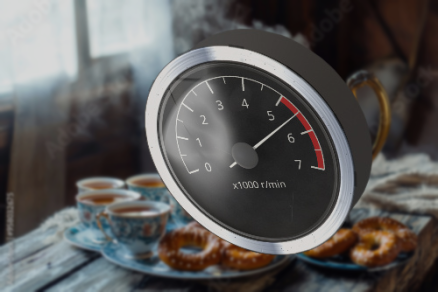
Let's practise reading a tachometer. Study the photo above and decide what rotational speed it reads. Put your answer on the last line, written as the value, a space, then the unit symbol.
5500 rpm
